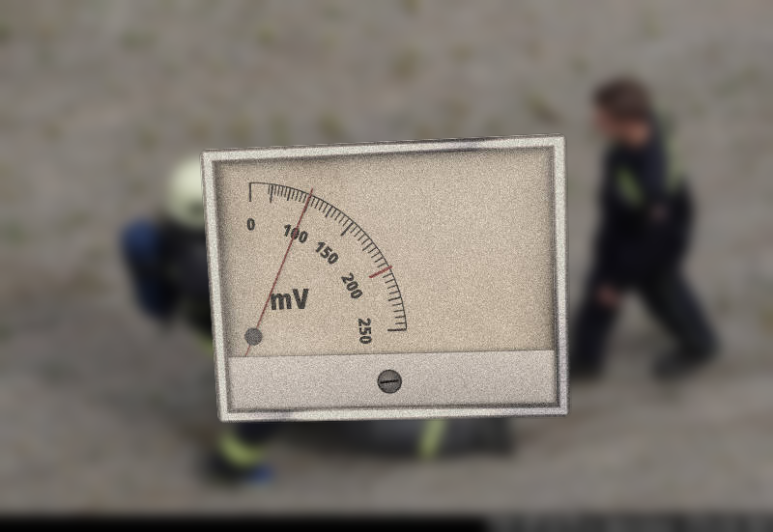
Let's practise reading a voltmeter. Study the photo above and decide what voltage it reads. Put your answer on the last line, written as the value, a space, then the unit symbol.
100 mV
